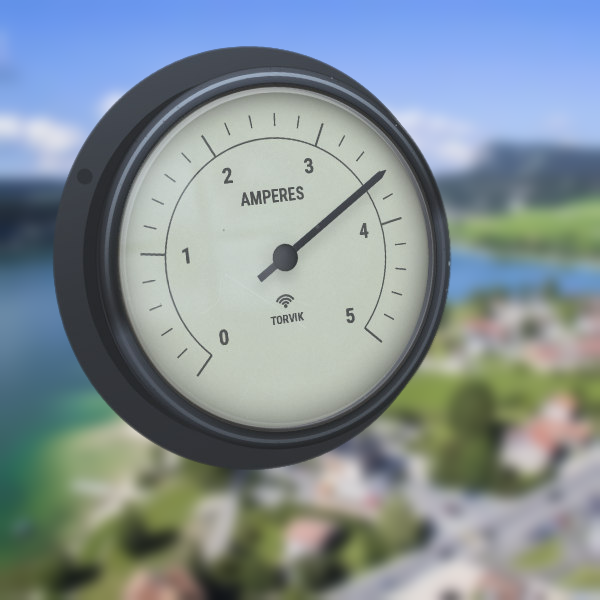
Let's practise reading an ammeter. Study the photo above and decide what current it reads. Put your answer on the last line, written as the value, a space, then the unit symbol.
3.6 A
